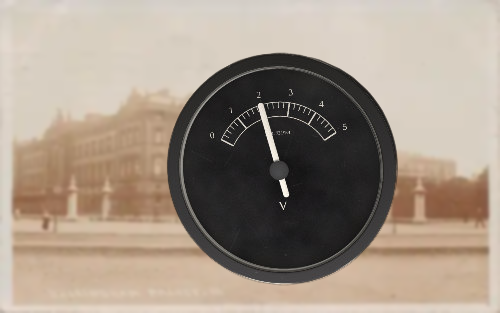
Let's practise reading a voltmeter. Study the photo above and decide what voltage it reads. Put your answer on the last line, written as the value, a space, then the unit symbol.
2 V
